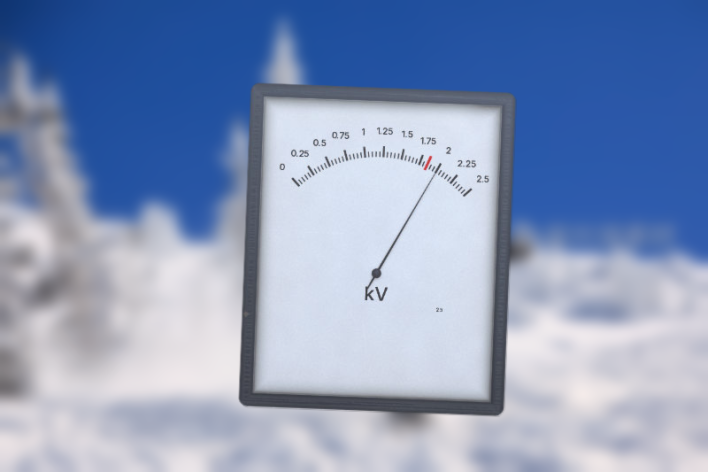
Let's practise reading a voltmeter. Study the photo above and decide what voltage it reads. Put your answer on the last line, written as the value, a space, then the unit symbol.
2 kV
